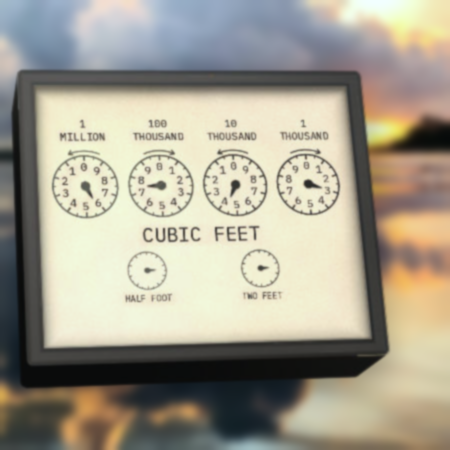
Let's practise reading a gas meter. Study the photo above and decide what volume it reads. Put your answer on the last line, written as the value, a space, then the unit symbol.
574300 ft³
